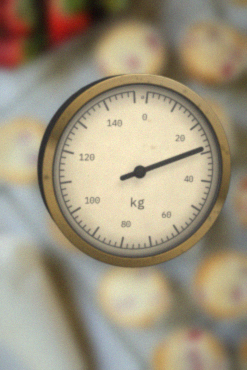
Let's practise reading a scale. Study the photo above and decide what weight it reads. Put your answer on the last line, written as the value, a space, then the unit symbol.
28 kg
